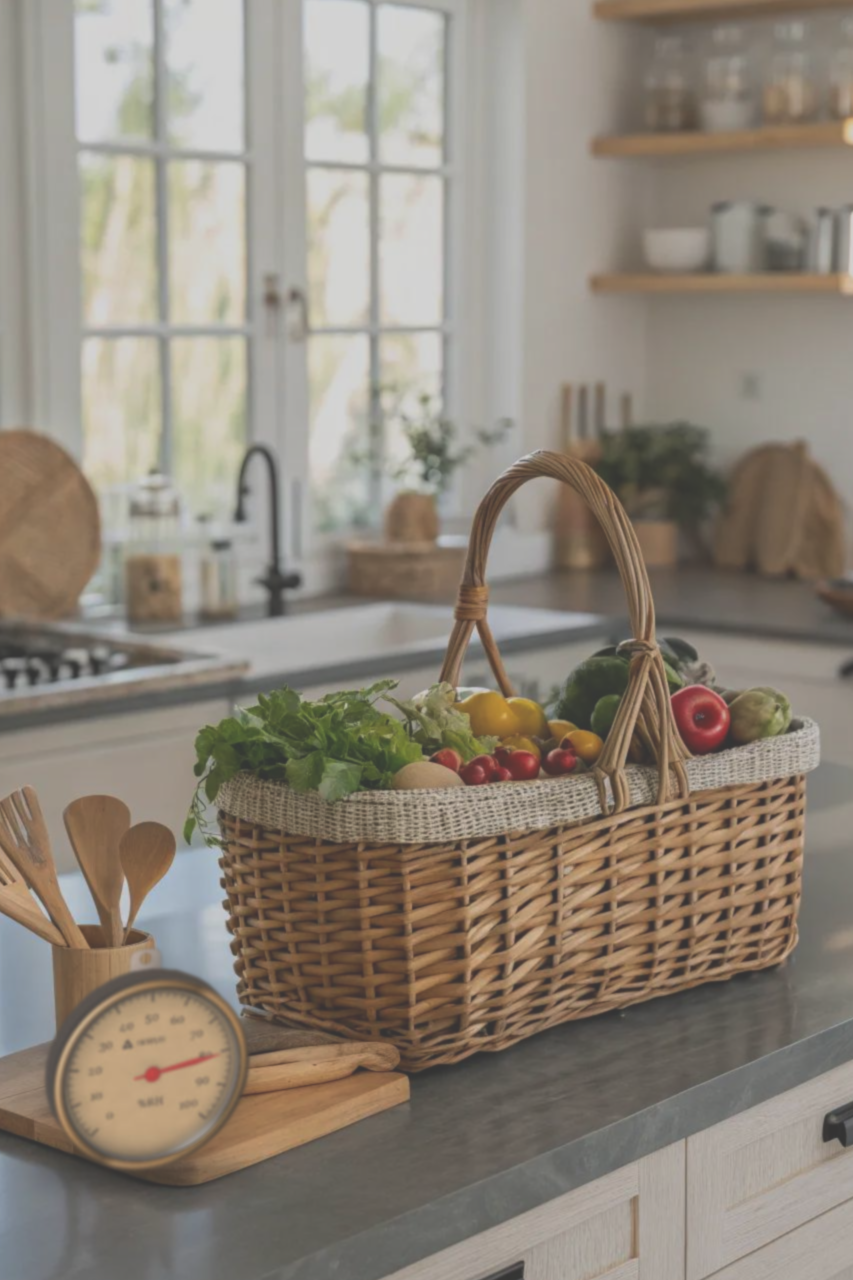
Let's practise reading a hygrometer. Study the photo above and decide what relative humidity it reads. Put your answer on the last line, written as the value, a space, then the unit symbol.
80 %
